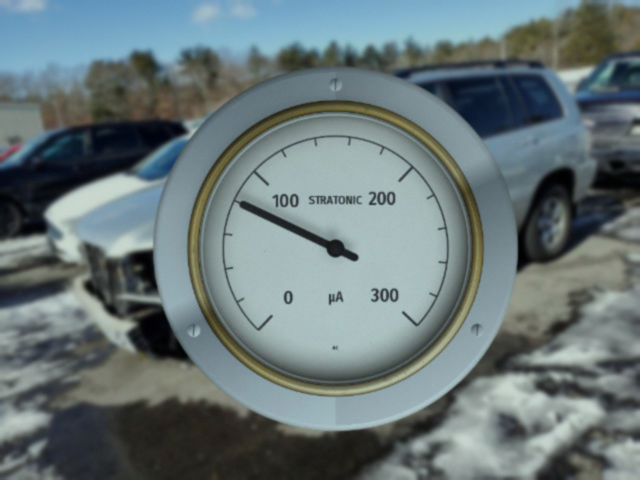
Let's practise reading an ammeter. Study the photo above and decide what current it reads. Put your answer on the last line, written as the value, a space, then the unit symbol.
80 µA
